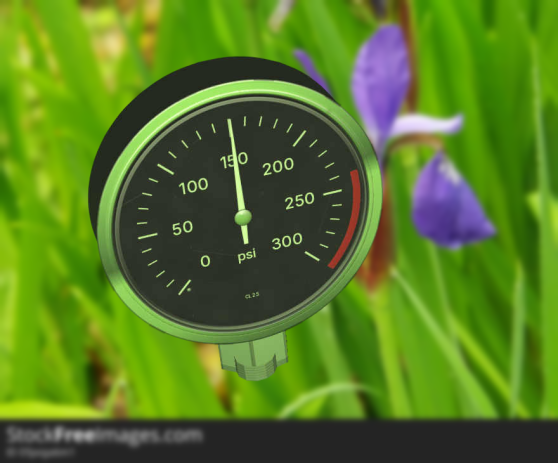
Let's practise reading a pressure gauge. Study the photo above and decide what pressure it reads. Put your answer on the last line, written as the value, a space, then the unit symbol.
150 psi
